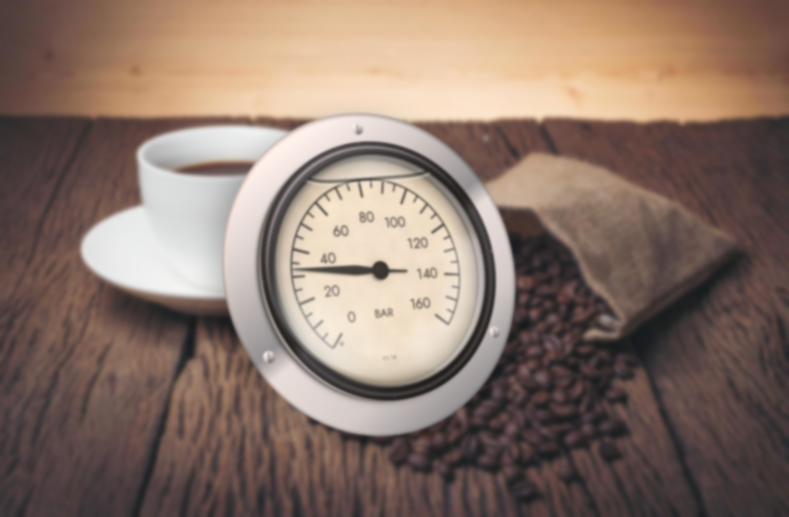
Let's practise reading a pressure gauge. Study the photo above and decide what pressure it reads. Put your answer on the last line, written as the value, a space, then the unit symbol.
32.5 bar
